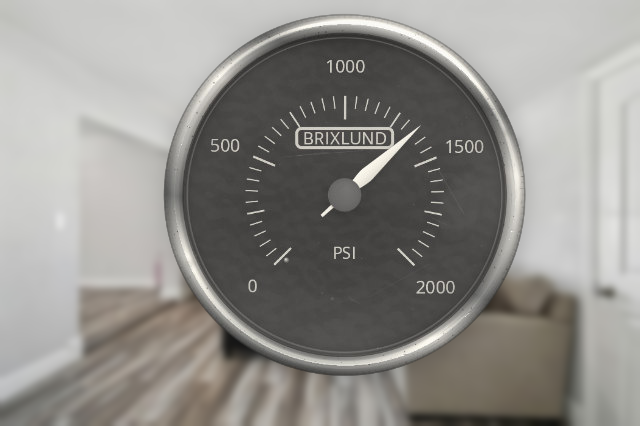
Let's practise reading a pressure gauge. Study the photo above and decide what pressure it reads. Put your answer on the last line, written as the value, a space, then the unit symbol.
1350 psi
